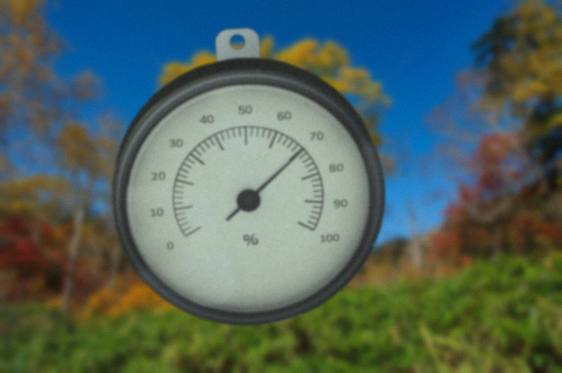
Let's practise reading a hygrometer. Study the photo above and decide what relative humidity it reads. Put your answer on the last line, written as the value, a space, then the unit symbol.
70 %
